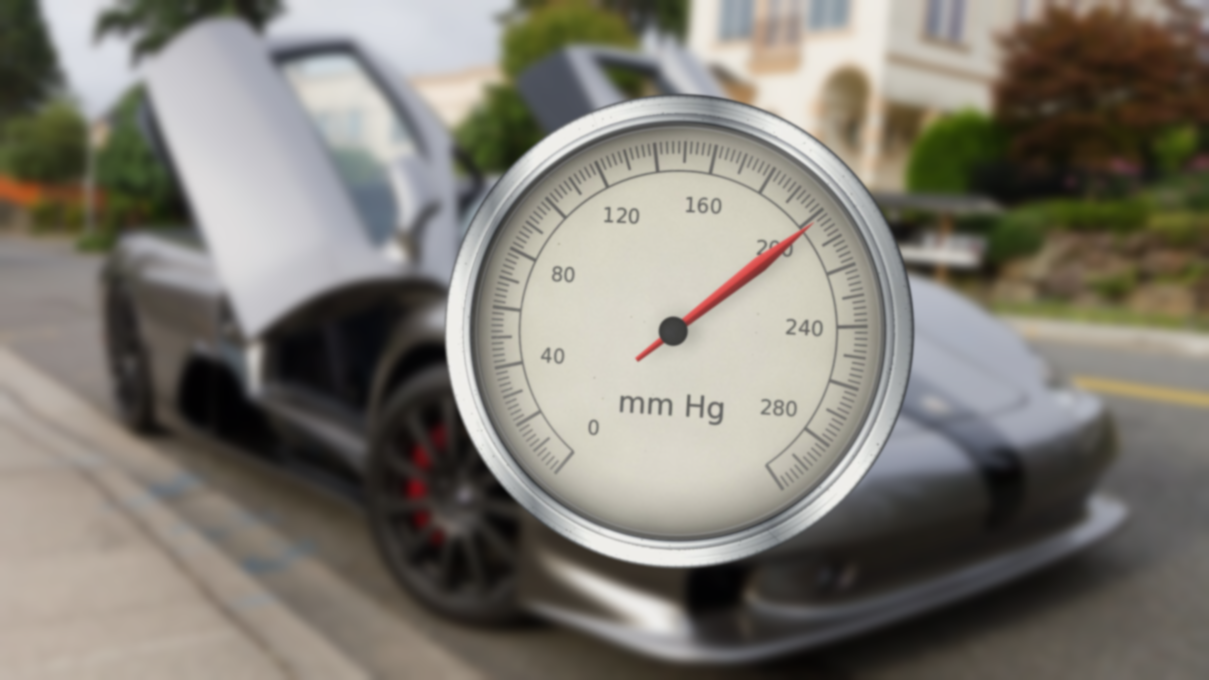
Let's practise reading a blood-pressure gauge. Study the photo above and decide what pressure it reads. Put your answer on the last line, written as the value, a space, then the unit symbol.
202 mmHg
